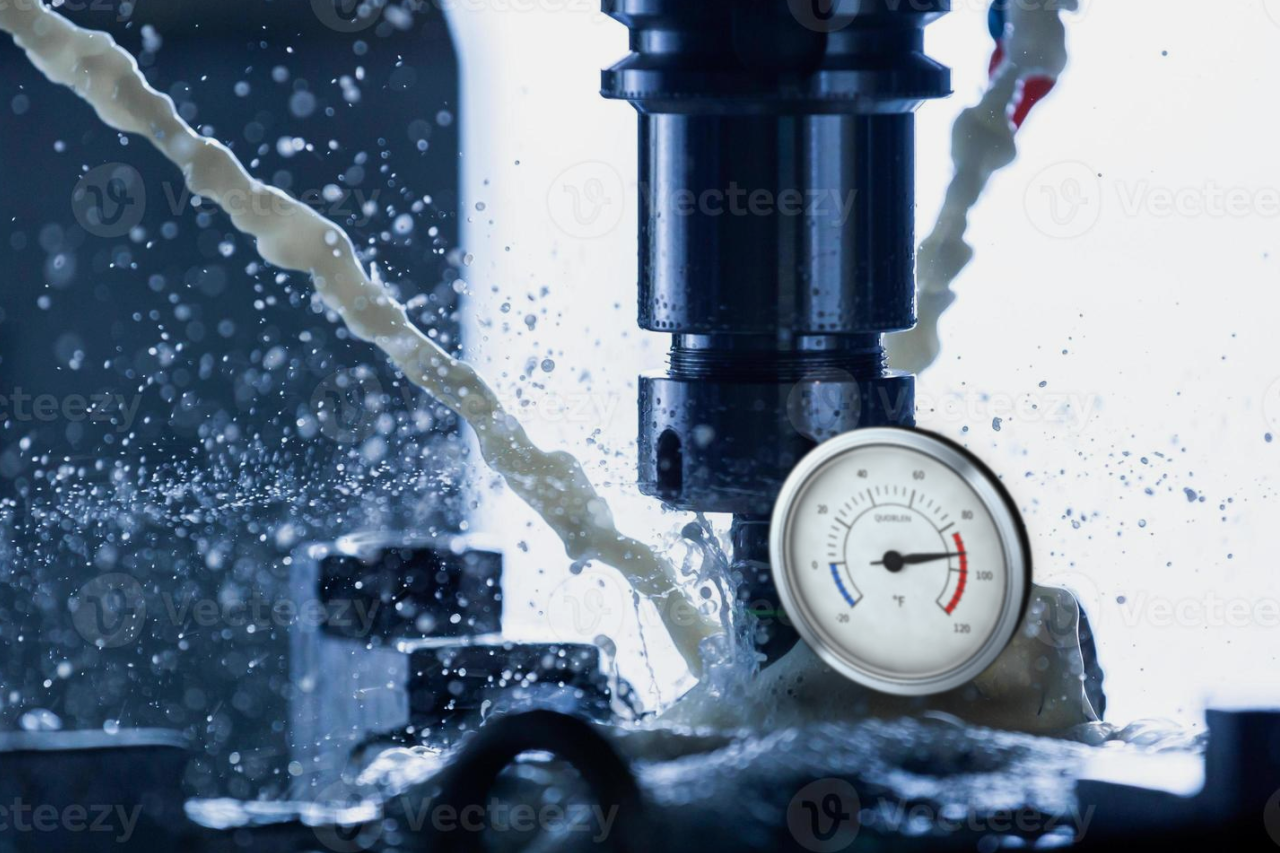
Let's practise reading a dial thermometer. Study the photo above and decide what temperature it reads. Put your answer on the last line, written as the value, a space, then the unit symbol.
92 °F
